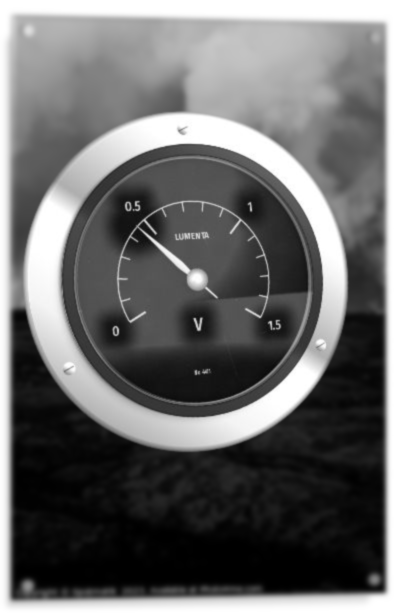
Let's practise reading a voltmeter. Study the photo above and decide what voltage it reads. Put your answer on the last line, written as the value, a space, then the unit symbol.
0.45 V
